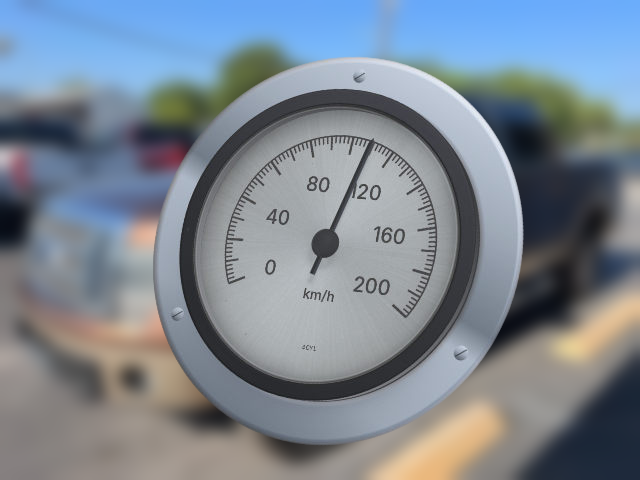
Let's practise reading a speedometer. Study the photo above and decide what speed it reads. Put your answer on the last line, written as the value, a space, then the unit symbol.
110 km/h
